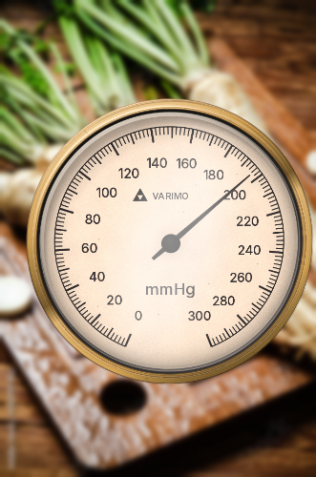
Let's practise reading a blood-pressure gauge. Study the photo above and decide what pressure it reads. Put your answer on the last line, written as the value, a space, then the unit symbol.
196 mmHg
